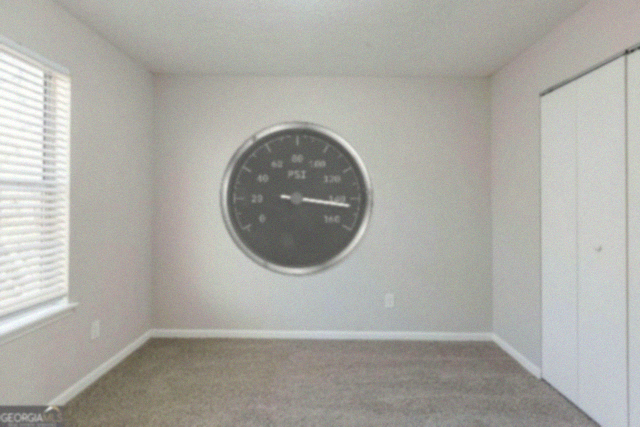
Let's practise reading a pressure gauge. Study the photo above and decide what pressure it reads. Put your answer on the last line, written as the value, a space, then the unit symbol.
145 psi
